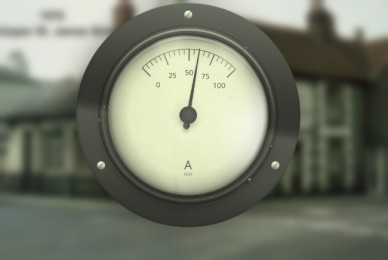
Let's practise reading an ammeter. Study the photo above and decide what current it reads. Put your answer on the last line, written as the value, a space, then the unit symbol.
60 A
